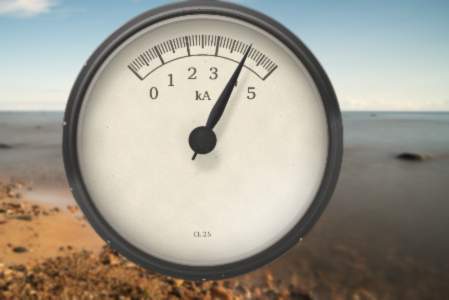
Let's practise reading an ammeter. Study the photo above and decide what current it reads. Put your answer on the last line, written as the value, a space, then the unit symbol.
4 kA
